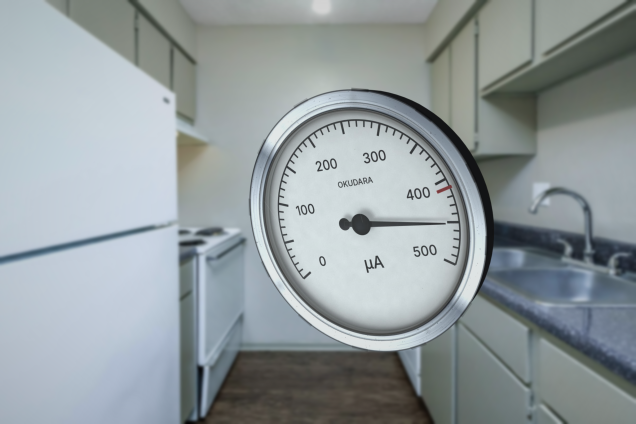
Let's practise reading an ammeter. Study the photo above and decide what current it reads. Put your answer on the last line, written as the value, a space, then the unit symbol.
450 µA
